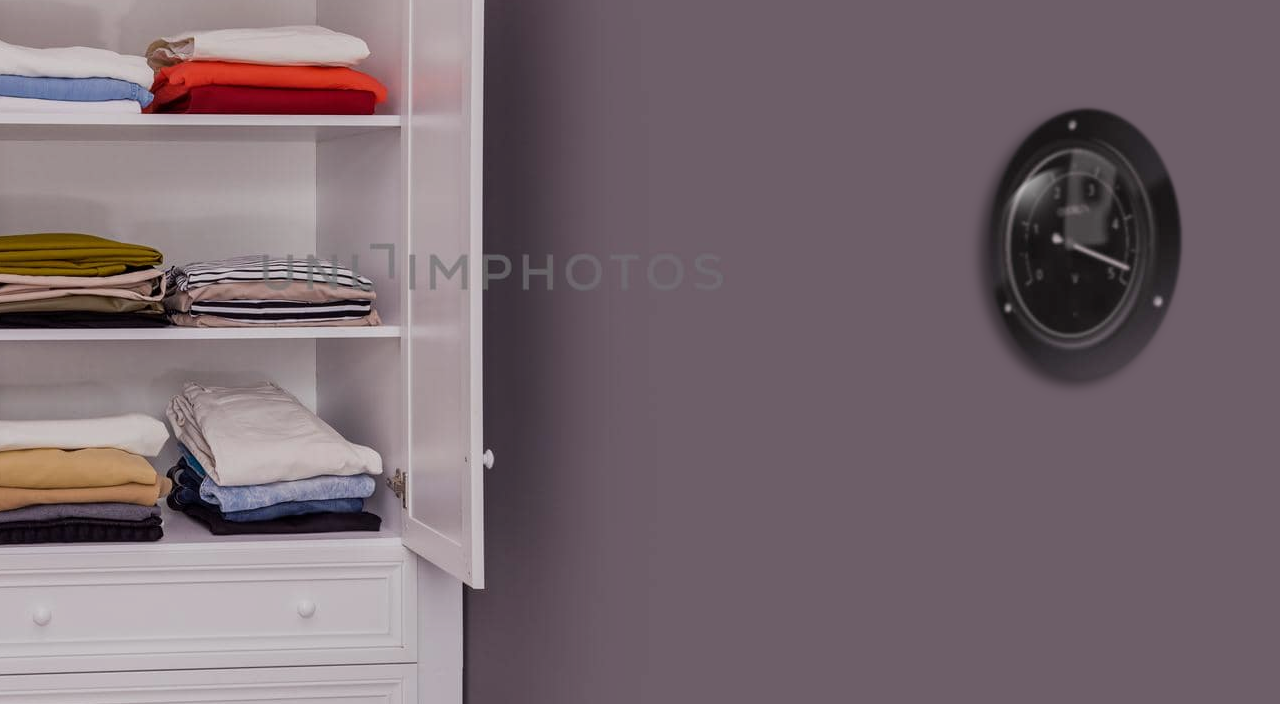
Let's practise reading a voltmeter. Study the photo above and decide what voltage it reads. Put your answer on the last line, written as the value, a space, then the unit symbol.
4.75 V
